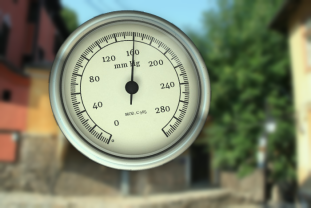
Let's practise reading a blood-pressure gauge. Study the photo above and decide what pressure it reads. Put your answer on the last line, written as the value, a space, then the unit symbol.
160 mmHg
